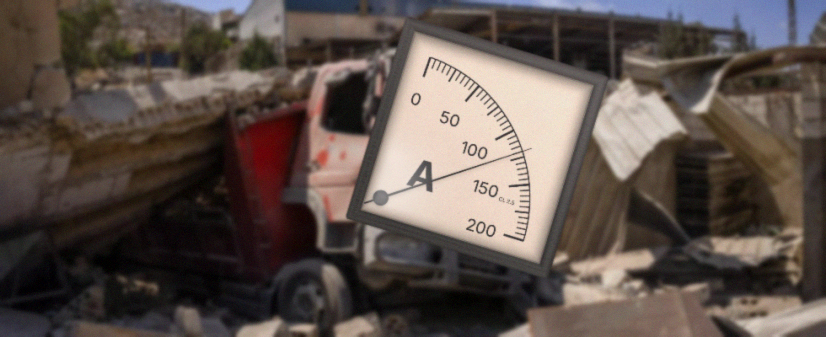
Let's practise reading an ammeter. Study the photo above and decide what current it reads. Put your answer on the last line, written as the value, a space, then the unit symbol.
120 A
